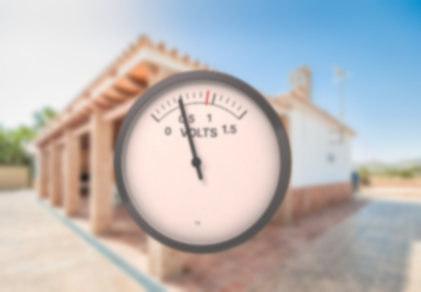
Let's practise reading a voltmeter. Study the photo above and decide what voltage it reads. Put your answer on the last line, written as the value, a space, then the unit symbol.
0.5 V
